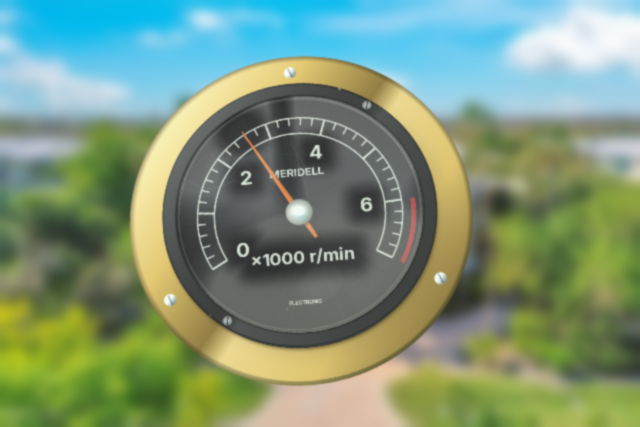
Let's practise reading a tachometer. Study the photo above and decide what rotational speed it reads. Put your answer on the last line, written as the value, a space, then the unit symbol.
2600 rpm
